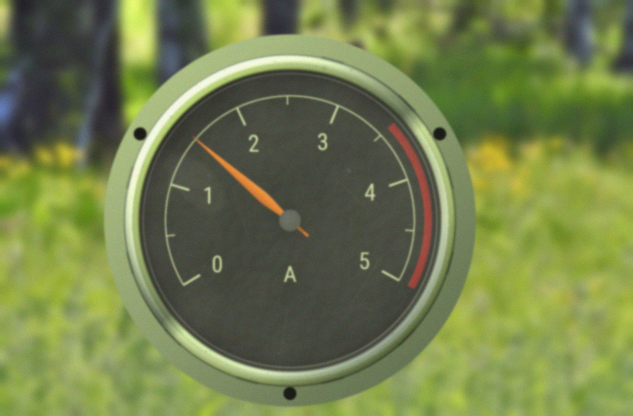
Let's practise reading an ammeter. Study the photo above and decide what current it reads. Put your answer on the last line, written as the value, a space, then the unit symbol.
1.5 A
